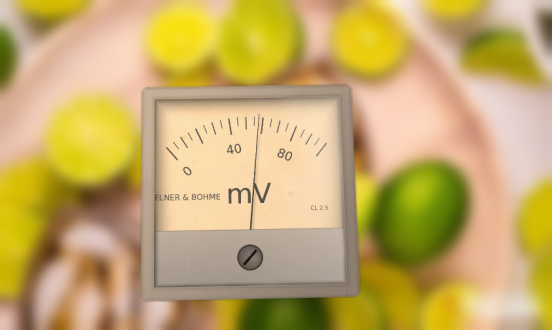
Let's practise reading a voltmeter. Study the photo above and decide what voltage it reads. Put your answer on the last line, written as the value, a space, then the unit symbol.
57.5 mV
